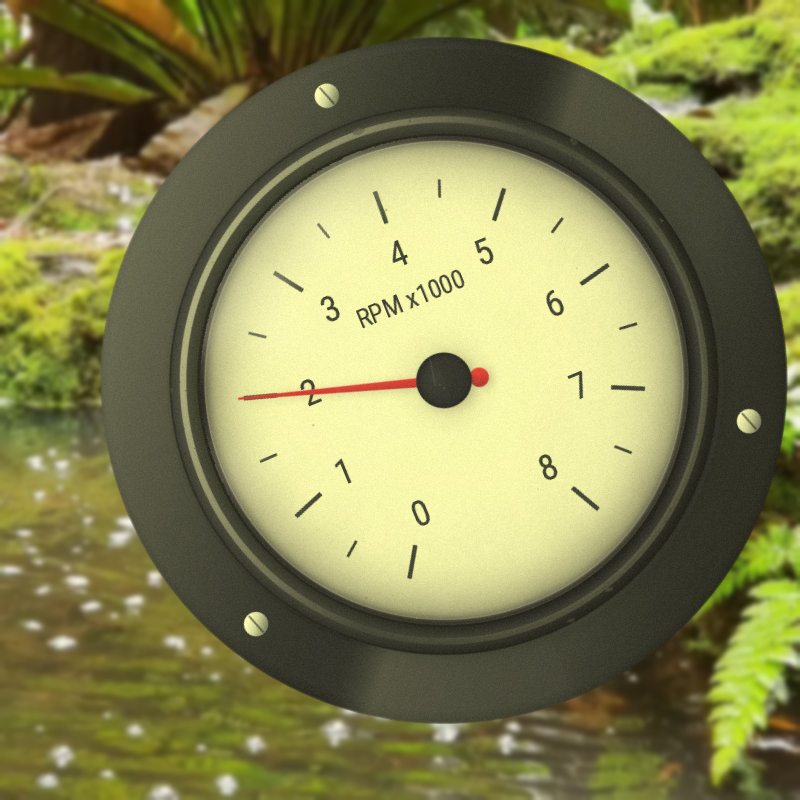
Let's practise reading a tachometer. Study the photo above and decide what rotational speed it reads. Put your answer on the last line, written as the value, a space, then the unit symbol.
2000 rpm
